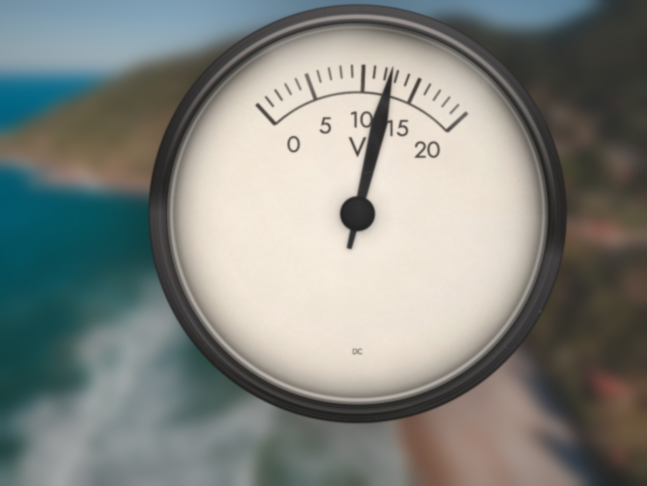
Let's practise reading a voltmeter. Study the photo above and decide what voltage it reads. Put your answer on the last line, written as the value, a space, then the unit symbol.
12.5 V
